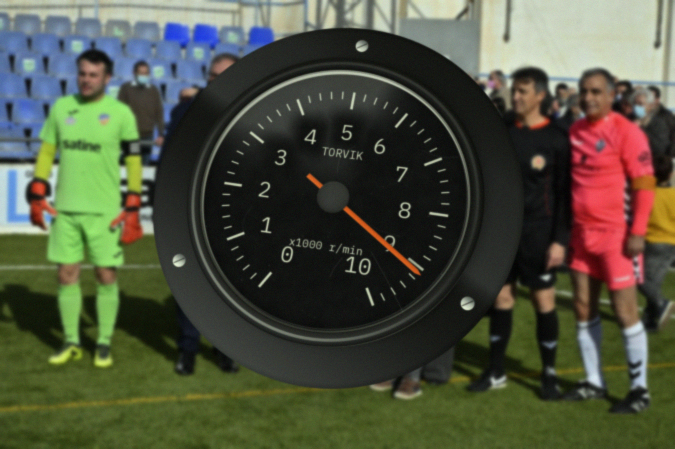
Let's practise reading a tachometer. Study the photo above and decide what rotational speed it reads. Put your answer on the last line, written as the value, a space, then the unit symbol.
9100 rpm
